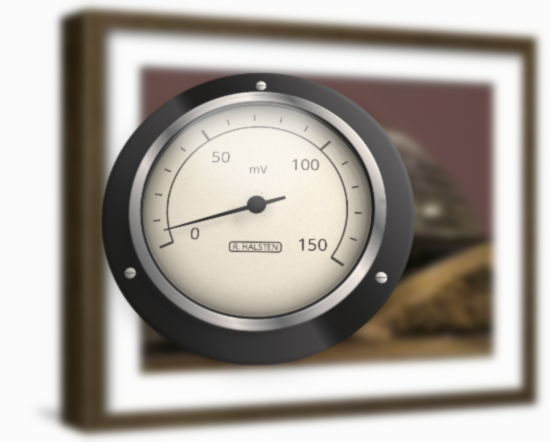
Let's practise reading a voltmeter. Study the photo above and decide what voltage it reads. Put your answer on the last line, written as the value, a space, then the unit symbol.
5 mV
